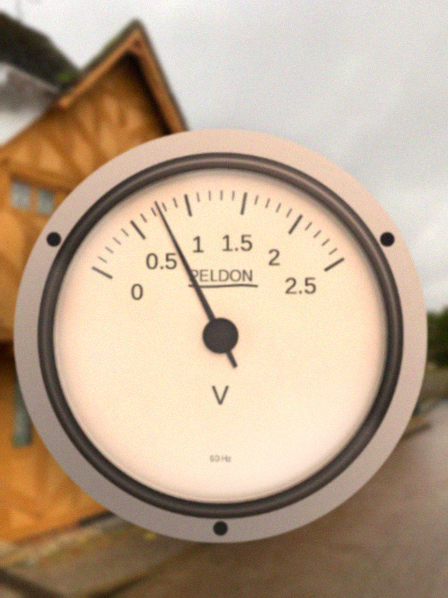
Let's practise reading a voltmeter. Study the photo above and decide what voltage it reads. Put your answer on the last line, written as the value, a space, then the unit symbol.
0.75 V
